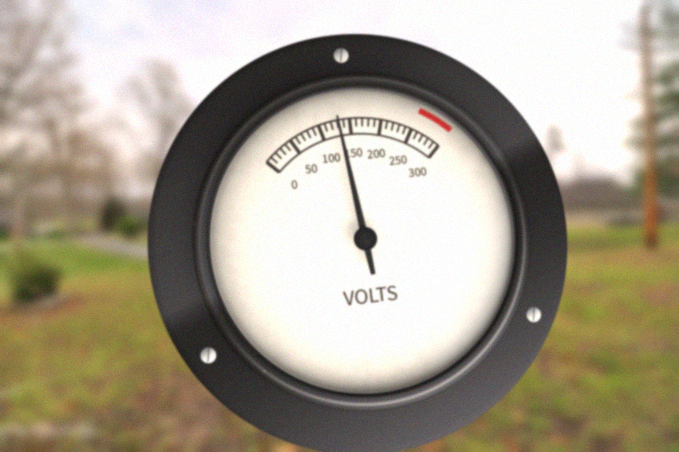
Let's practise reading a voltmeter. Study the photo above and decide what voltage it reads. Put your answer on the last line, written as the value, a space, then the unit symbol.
130 V
